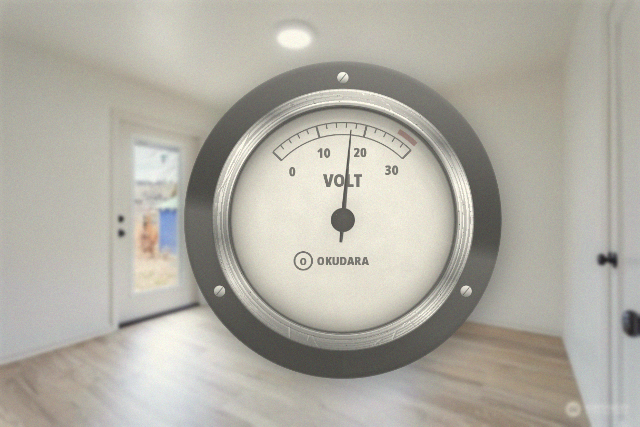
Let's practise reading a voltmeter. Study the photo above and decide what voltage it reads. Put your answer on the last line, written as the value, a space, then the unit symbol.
17 V
